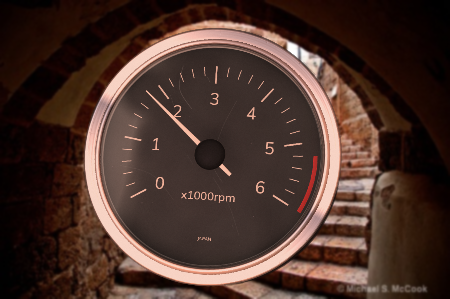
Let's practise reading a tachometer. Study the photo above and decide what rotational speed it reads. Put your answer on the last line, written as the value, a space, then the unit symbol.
1800 rpm
